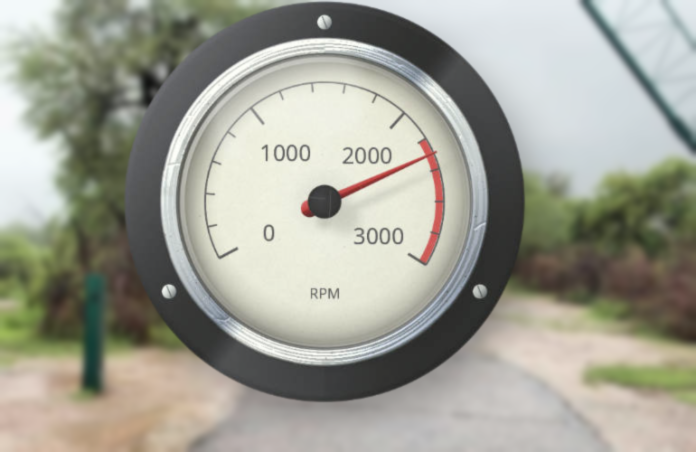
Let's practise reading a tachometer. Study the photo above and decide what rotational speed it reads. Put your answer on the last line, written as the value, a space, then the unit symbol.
2300 rpm
